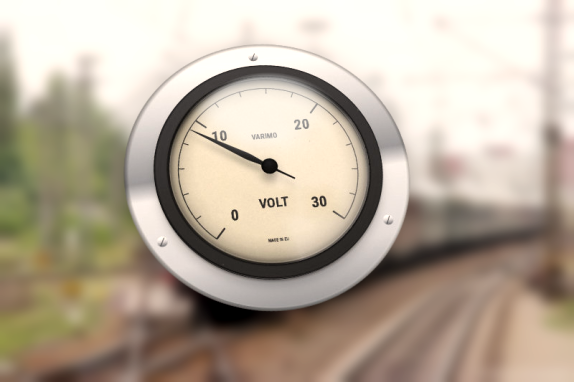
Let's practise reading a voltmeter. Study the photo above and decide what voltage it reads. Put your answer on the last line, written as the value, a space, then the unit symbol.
9 V
